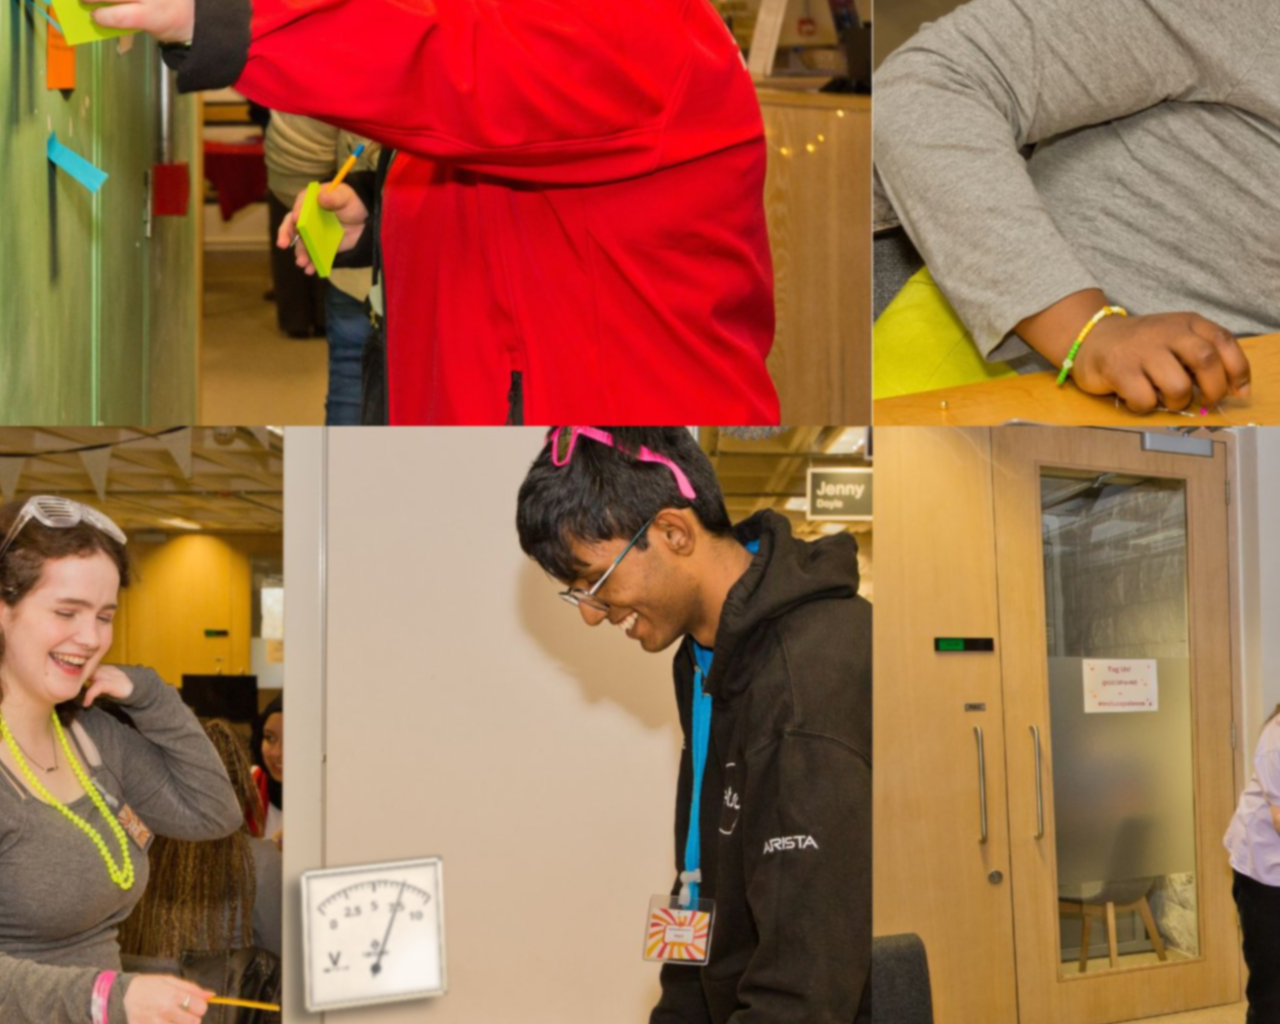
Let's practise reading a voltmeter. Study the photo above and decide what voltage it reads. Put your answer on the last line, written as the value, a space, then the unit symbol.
7.5 V
